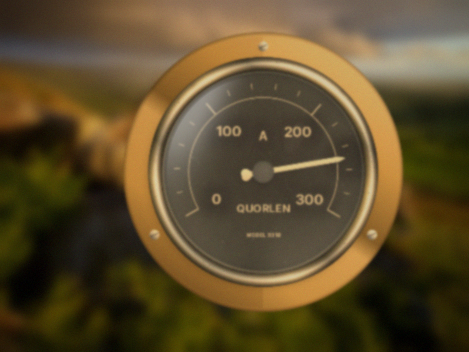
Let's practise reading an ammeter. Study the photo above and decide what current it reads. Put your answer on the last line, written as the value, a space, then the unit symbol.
250 A
